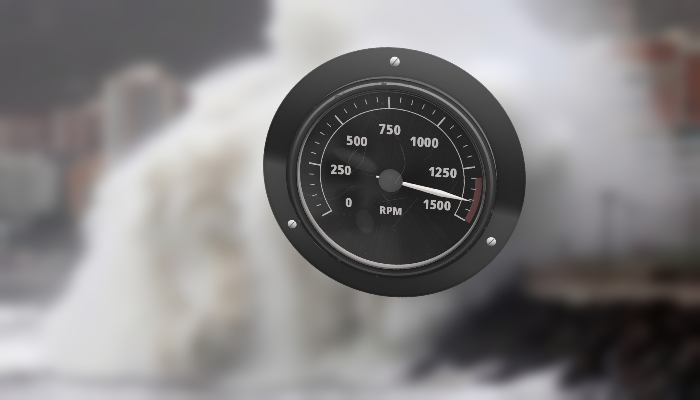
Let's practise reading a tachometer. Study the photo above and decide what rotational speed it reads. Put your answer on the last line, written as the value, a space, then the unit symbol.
1400 rpm
